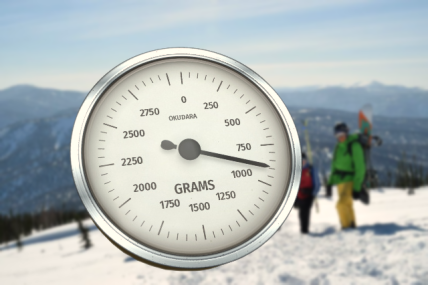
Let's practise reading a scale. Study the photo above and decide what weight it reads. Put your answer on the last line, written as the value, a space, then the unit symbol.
900 g
